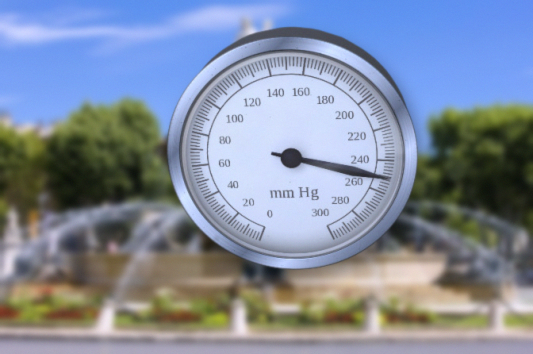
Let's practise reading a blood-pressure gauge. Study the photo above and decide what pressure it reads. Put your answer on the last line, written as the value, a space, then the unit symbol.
250 mmHg
